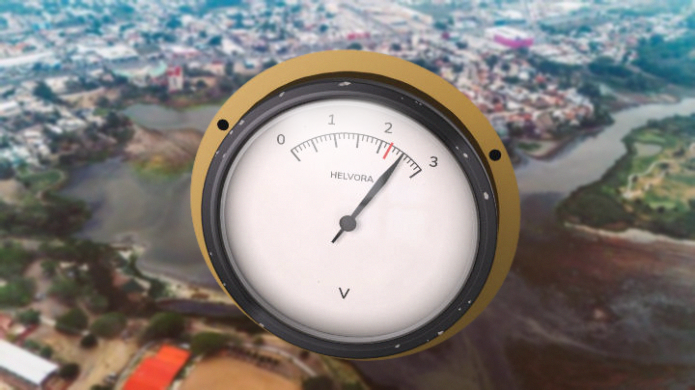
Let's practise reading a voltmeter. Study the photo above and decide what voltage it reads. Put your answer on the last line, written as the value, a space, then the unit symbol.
2.5 V
